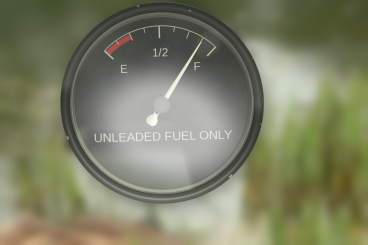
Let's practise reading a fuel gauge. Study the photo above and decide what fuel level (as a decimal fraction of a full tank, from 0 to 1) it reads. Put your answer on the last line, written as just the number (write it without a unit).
0.875
